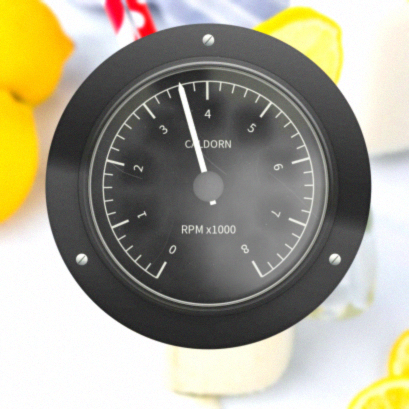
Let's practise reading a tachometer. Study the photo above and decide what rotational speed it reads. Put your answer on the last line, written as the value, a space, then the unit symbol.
3600 rpm
